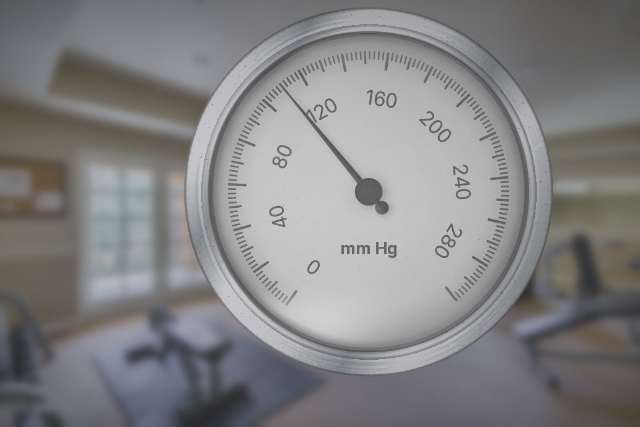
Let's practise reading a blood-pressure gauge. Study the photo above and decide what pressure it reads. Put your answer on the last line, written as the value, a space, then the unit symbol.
110 mmHg
